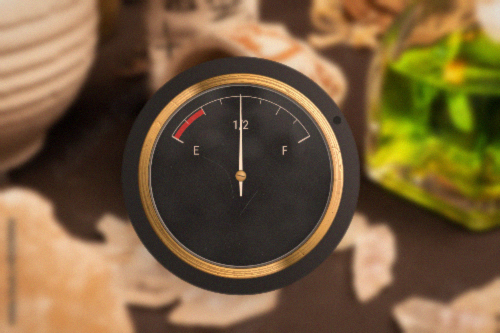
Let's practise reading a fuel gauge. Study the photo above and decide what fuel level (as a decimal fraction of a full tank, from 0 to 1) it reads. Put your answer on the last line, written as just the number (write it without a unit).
0.5
